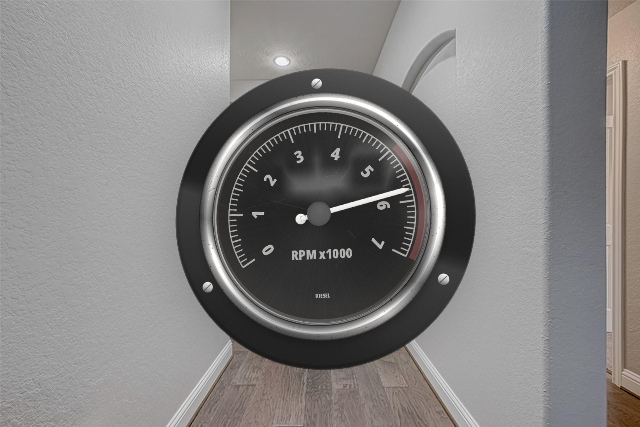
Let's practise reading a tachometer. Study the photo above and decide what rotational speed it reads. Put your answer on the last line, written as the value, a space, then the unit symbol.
5800 rpm
